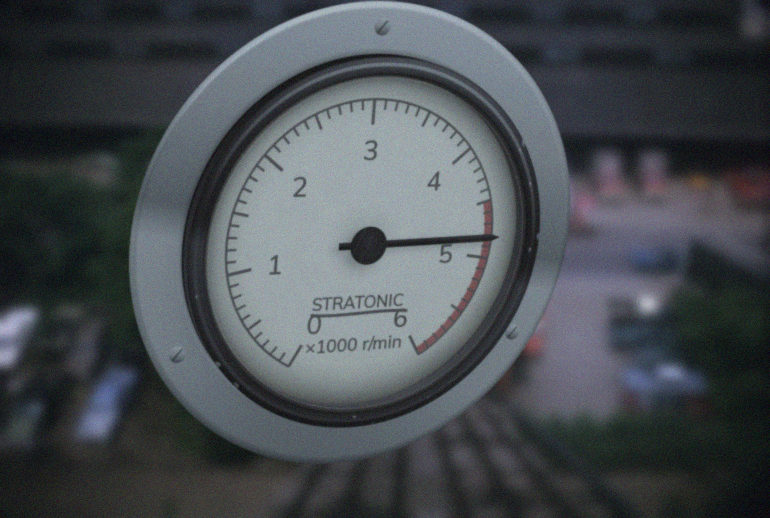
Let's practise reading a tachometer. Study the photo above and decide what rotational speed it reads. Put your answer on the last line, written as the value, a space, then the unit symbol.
4800 rpm
